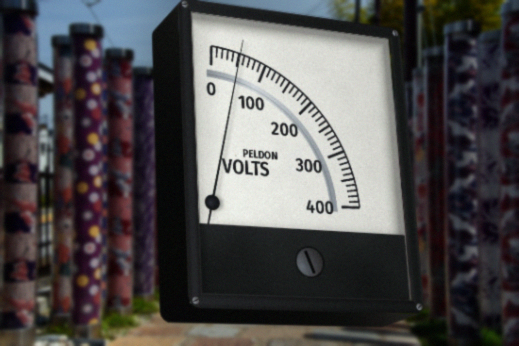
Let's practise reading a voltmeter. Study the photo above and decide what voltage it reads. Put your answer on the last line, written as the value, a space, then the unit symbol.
50 V
